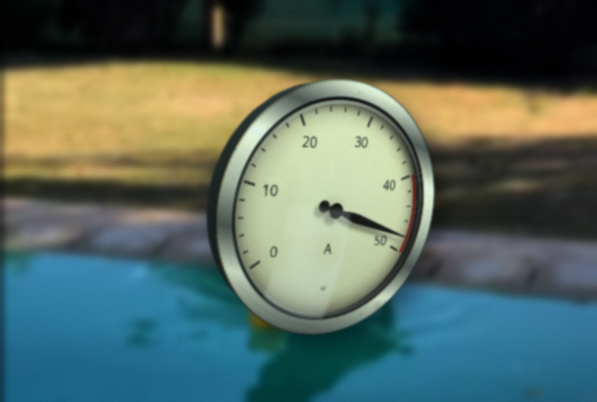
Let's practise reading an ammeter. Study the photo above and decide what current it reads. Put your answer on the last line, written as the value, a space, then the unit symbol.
48 A
